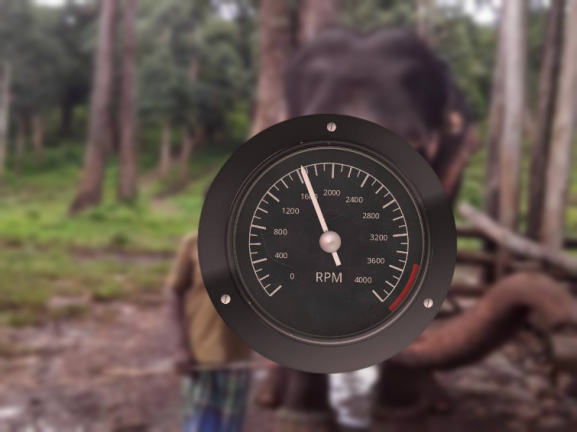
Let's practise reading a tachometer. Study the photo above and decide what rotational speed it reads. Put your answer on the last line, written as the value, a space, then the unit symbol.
1650 rpm
